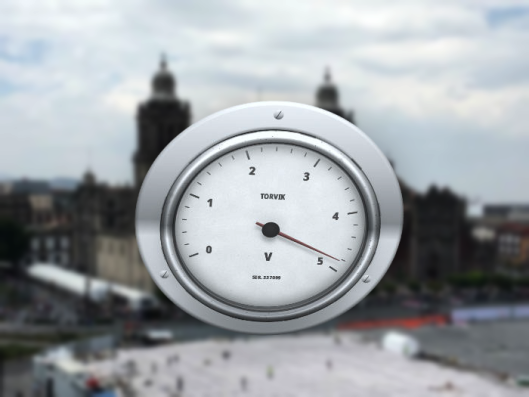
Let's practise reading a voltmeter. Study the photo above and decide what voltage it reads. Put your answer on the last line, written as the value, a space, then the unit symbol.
4.8 V
